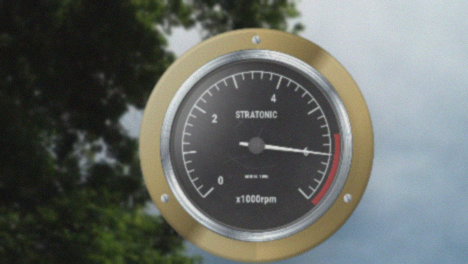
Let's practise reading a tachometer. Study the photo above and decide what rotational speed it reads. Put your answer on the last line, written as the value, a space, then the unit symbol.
6000 rpm
